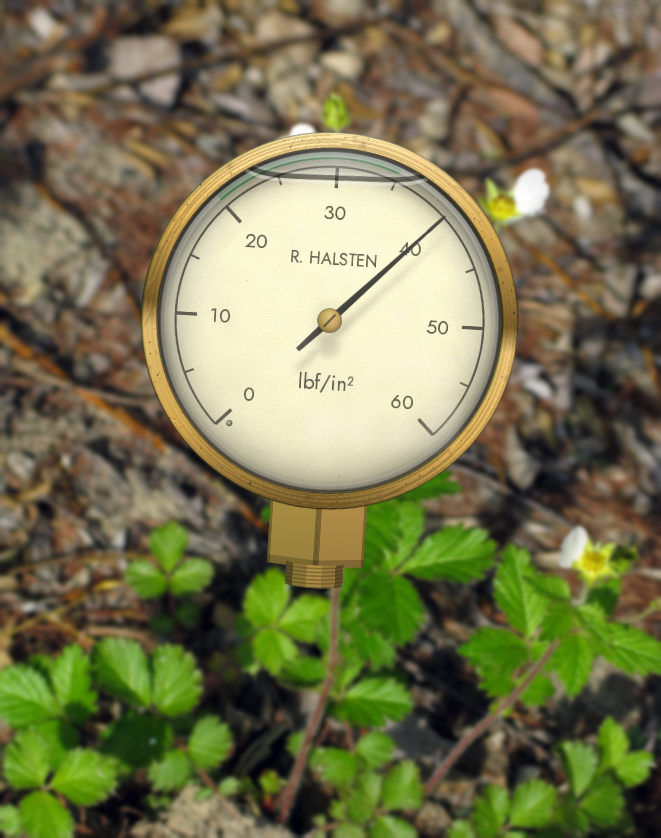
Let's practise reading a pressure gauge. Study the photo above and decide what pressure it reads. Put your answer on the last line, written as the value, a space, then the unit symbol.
40 psi
